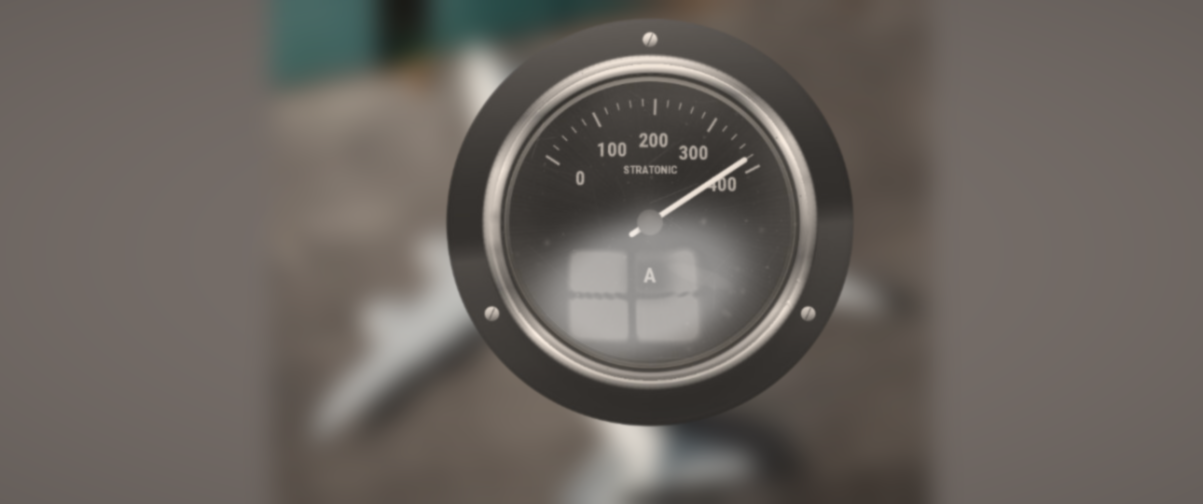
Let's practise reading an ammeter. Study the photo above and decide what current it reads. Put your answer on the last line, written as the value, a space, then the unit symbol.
380 A
